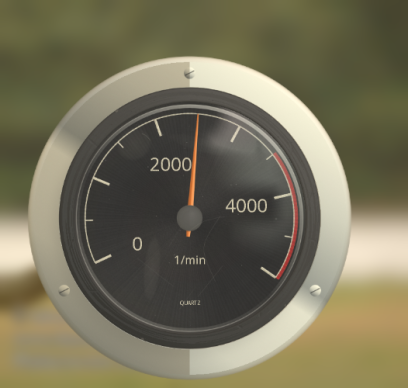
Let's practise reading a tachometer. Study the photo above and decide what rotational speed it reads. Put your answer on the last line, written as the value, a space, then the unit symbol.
2500 rpm
